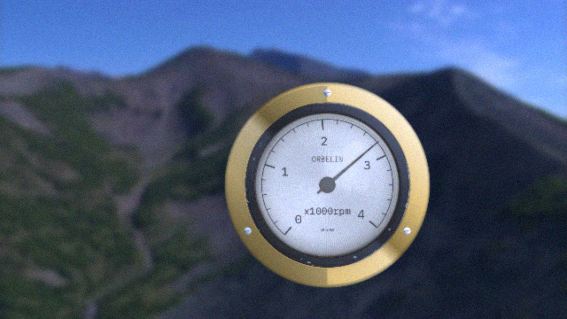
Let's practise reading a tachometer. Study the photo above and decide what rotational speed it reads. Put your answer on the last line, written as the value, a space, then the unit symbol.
2800 rpm
